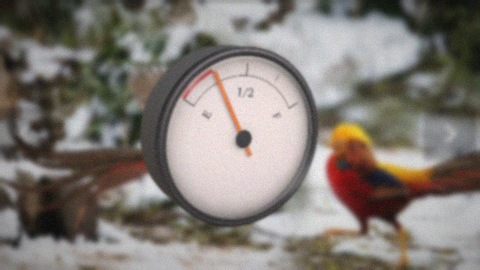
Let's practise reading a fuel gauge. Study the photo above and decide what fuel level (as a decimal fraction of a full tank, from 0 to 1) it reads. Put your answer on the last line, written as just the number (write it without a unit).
0.25
